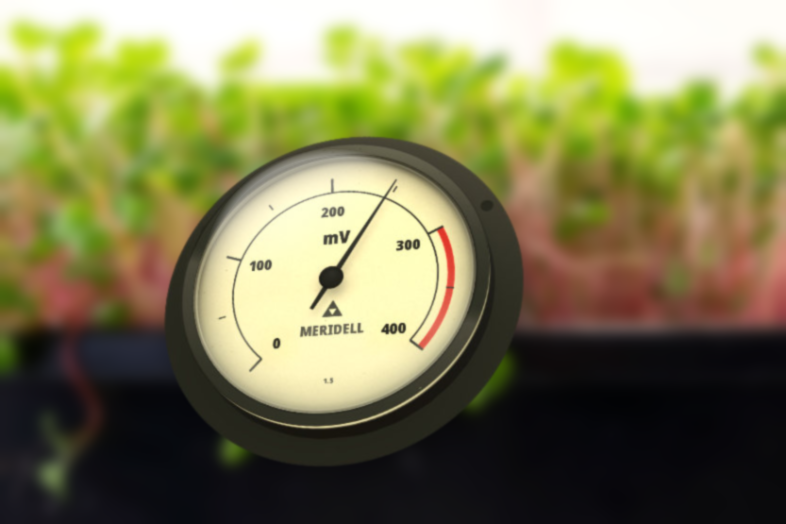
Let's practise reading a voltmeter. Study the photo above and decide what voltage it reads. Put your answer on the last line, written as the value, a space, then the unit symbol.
250 mV
